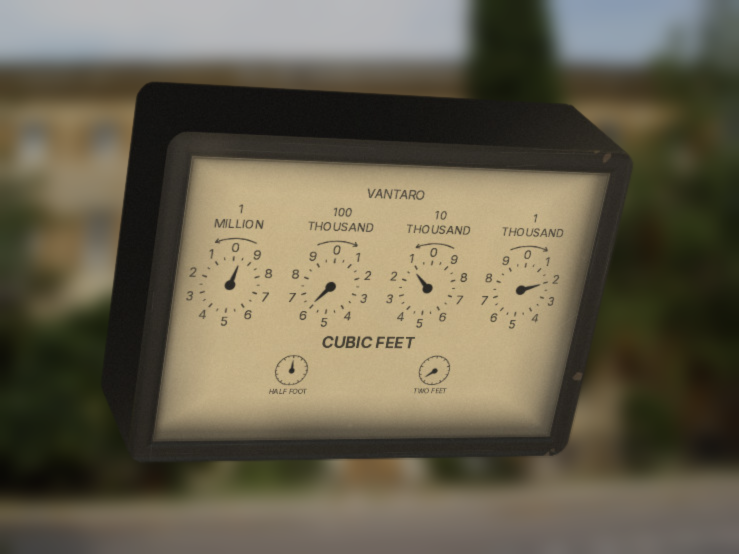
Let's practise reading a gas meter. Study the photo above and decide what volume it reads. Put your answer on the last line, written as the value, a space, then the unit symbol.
961200 ft³
